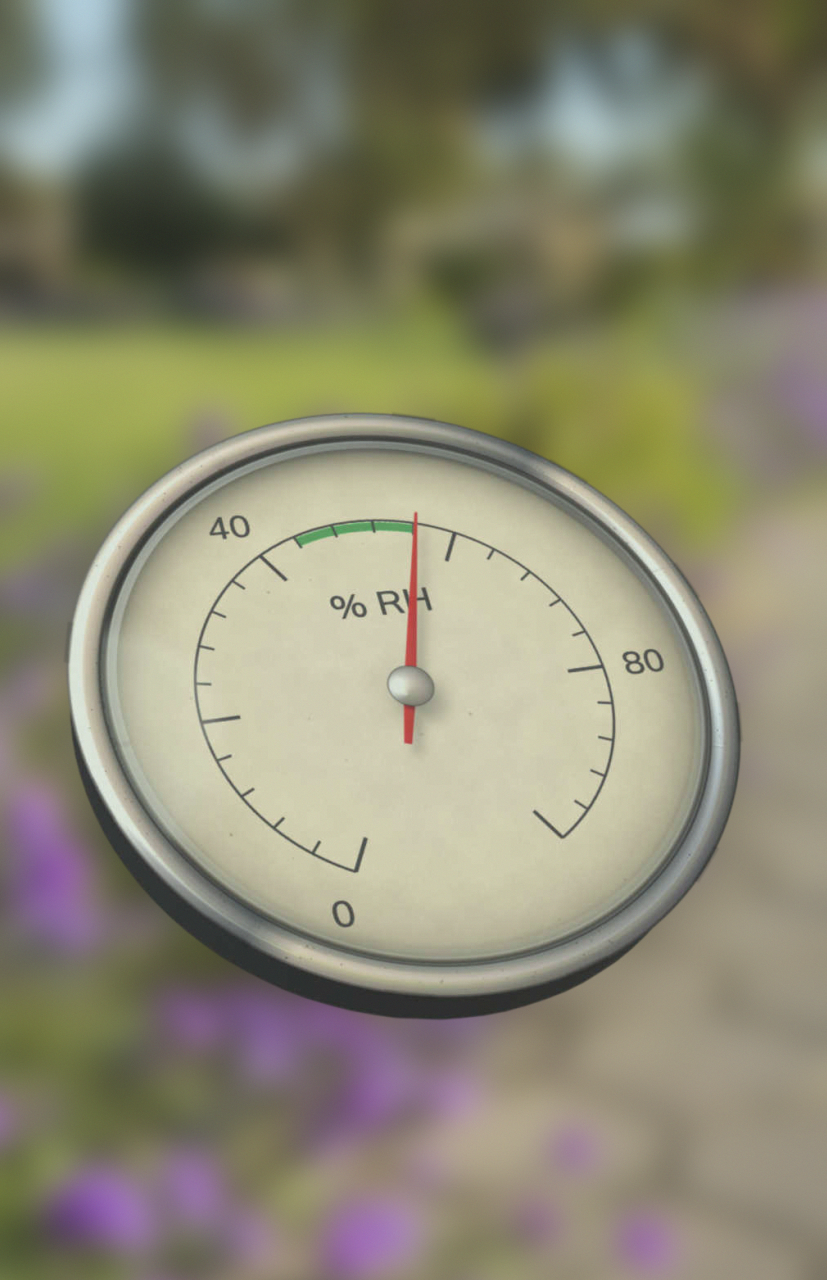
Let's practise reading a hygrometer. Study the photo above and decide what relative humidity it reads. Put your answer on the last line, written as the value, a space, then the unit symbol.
56 %
